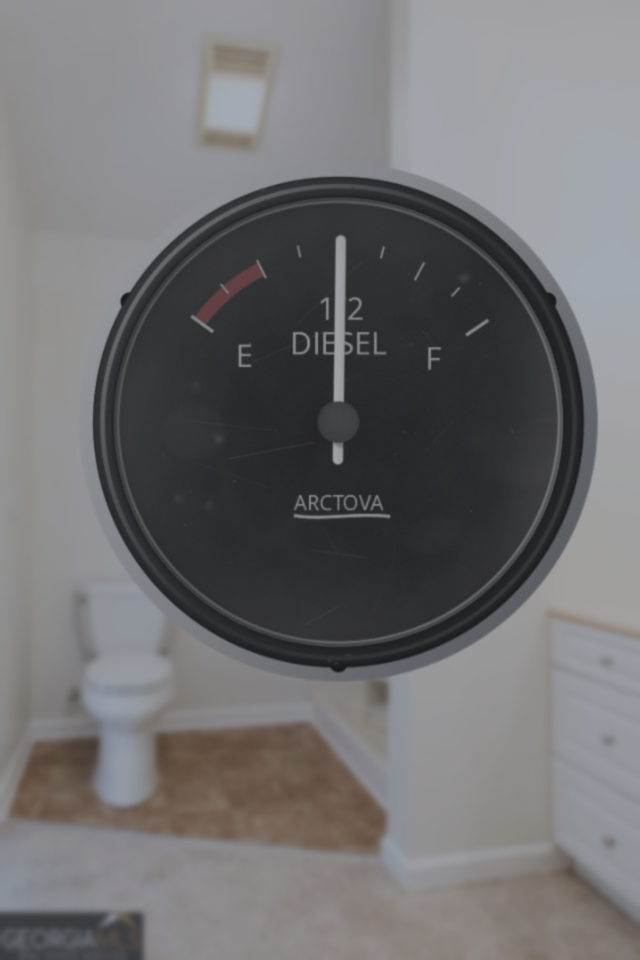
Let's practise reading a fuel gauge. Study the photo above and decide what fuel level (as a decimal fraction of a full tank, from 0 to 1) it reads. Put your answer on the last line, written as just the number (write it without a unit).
0.5
